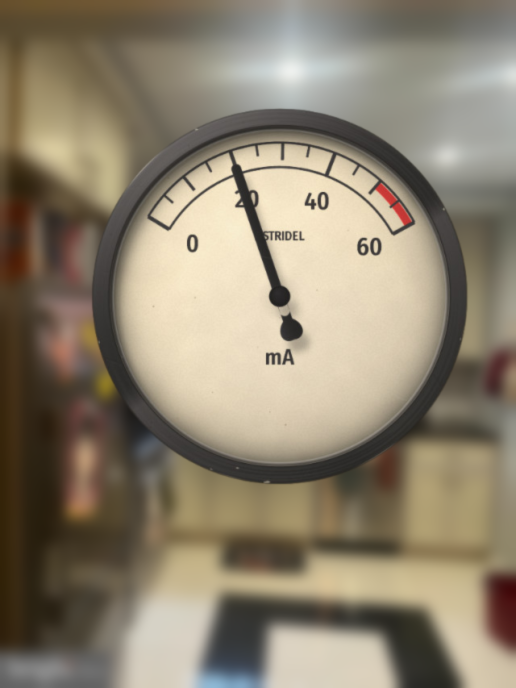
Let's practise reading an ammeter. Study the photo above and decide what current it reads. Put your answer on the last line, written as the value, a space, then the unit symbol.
20 mA
